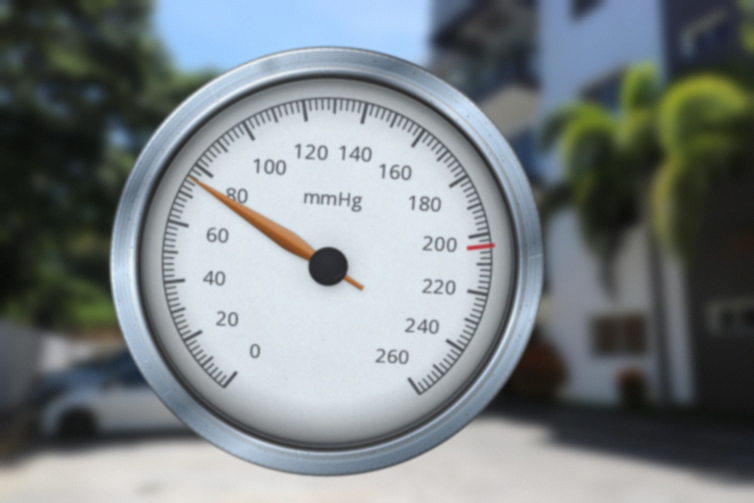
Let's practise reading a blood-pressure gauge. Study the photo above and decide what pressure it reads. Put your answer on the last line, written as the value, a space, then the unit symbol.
76 mmHg
